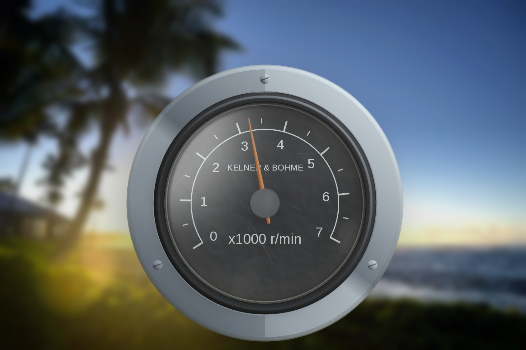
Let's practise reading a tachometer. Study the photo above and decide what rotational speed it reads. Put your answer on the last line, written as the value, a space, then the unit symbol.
3250 rpm
